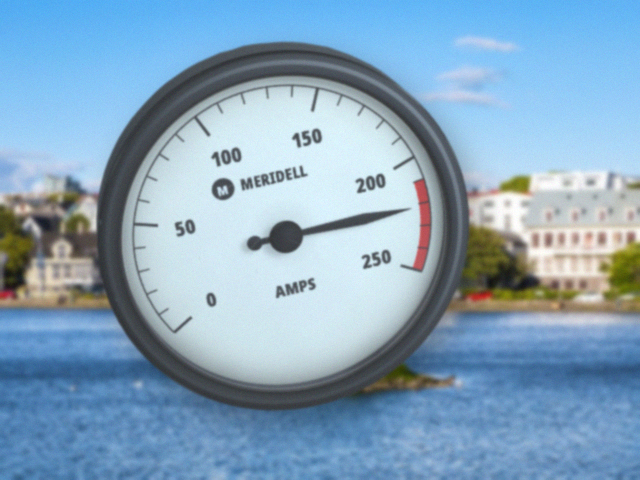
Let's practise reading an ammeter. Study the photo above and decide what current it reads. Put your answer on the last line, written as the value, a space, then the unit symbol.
220 A
